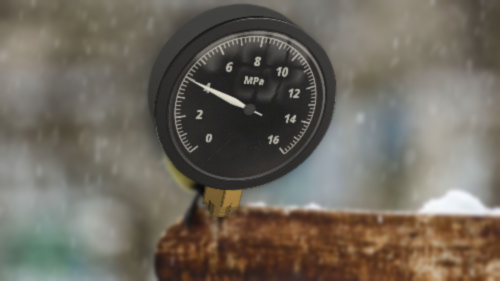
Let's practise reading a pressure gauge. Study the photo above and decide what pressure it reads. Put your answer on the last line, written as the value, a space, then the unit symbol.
4 MPa
